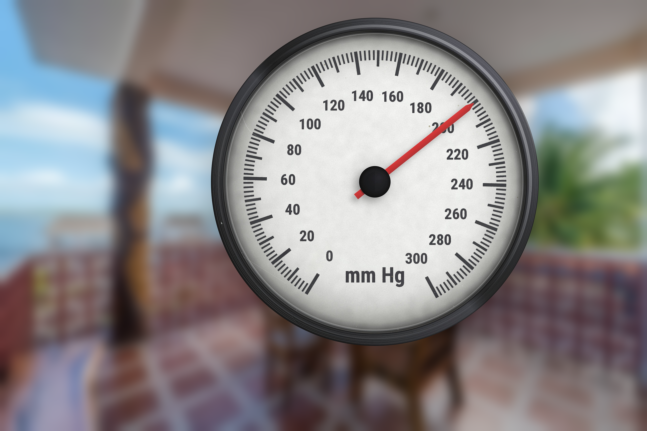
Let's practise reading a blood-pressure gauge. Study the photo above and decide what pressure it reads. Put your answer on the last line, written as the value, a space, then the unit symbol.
200 mmHg
